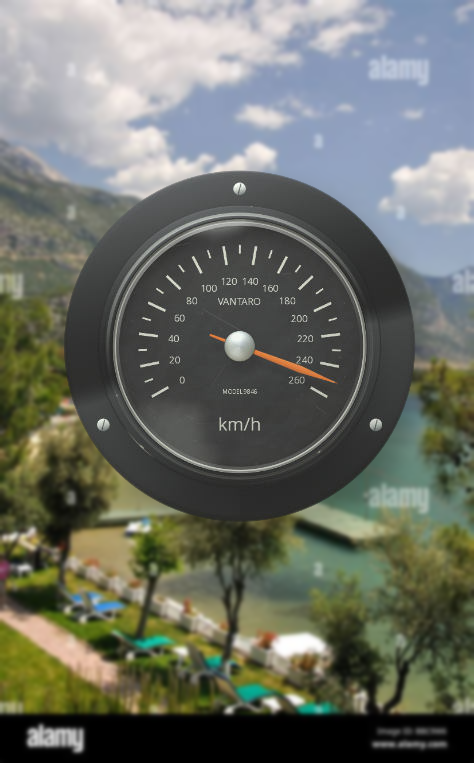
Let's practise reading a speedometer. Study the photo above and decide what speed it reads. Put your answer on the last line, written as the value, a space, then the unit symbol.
250 km/h
